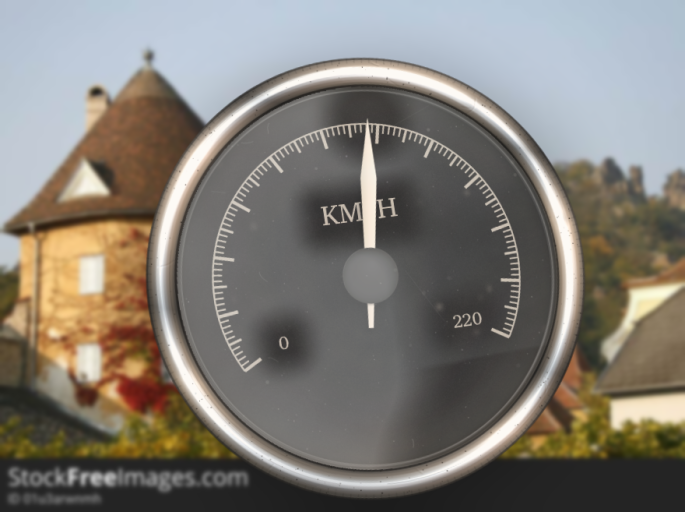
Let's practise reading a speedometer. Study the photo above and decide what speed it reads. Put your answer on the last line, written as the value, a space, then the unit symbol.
116 km/h
